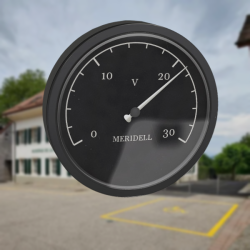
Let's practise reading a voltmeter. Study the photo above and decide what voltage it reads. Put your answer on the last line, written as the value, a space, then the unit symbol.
21 V
